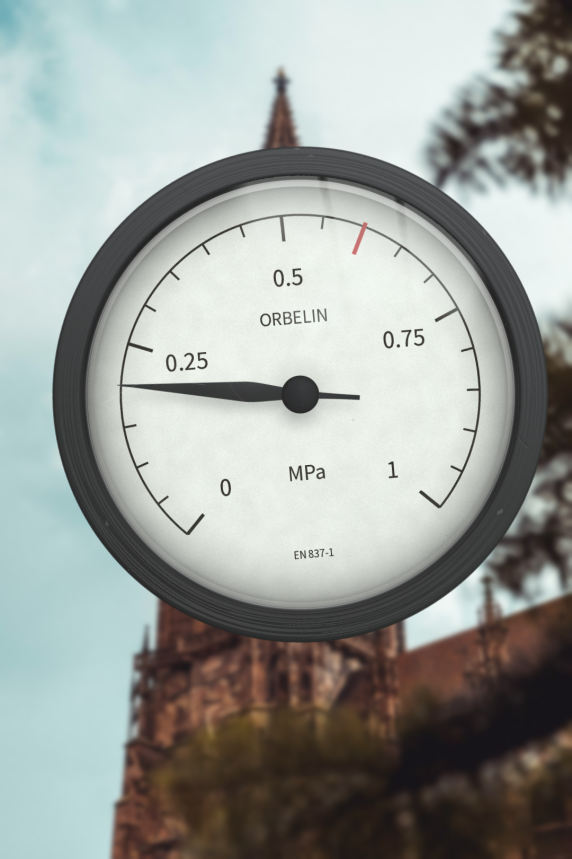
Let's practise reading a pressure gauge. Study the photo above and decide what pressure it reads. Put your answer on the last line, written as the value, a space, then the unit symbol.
0.2 MPa
